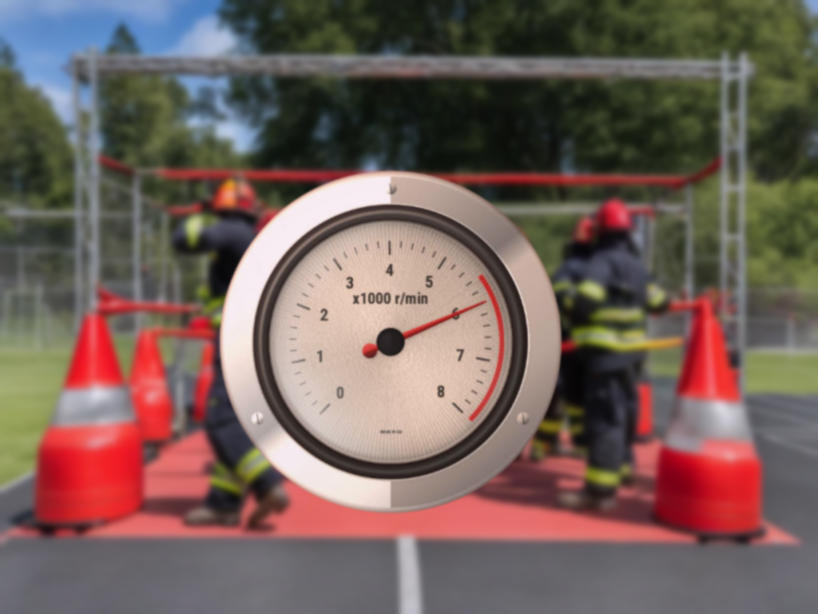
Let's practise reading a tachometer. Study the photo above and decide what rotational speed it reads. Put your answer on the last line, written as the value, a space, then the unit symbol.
6000 rpm
